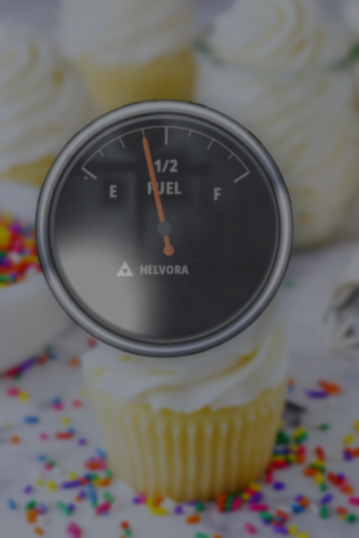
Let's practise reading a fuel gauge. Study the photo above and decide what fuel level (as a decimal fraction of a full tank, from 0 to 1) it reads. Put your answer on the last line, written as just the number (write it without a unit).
0.375
